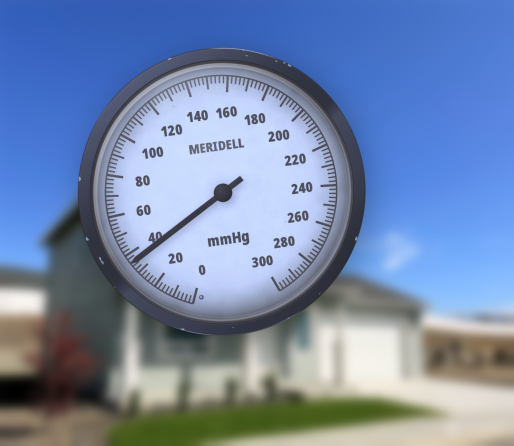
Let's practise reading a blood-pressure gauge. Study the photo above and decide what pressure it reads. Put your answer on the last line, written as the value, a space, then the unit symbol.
36 mmHg
